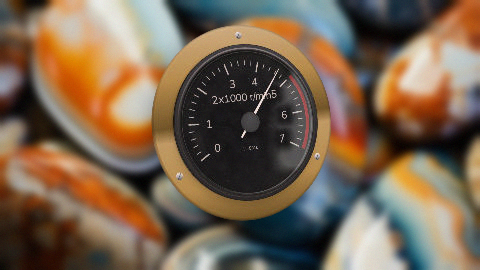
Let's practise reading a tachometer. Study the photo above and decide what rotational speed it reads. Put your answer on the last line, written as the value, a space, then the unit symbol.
4600 rpm
